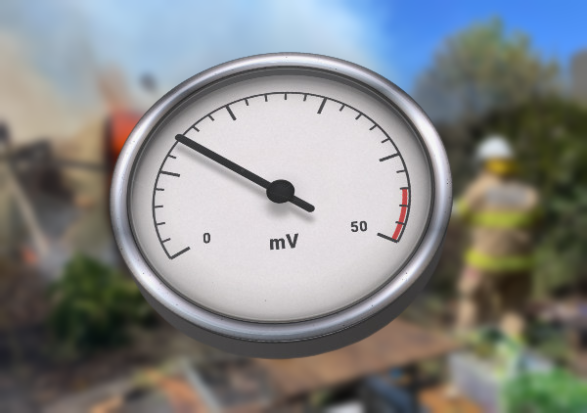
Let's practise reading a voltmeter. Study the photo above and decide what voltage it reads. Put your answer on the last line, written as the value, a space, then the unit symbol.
14 mV
